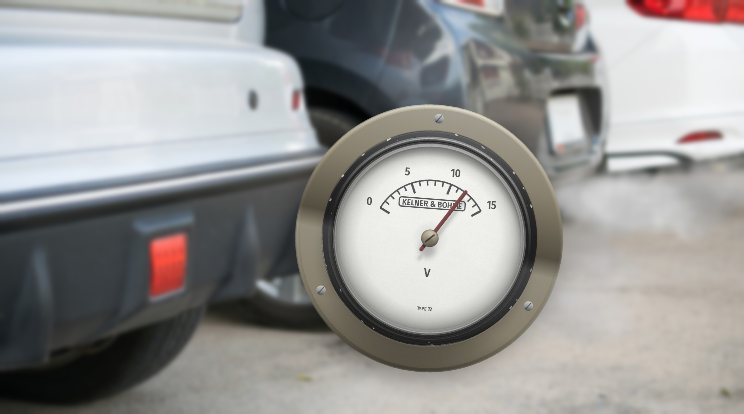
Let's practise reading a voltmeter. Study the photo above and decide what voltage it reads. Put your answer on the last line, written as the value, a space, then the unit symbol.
12 V
